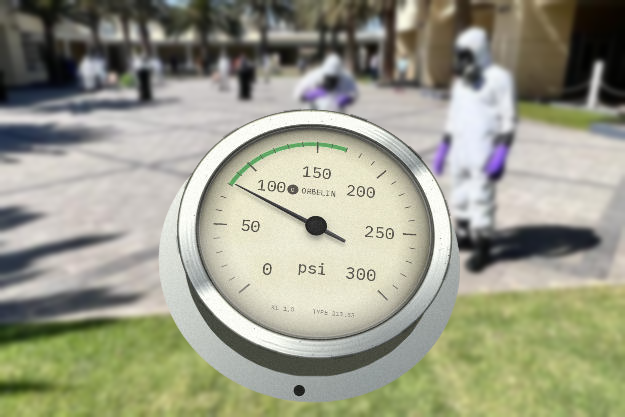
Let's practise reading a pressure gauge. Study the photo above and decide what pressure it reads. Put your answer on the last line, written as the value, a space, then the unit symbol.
80 psi
